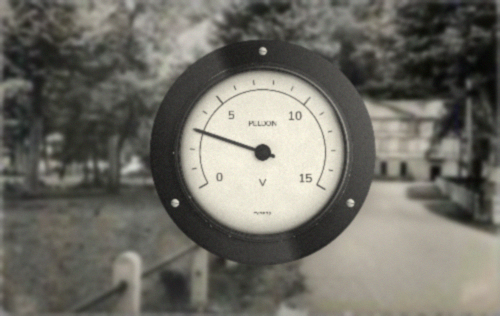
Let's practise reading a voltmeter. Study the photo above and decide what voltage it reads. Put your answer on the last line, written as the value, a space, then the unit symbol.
3 V
